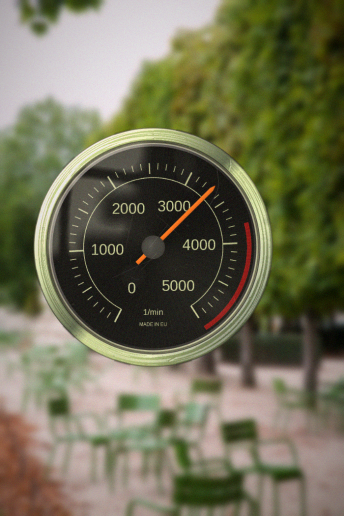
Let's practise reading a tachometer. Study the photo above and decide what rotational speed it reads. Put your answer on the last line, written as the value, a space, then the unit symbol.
3300 rpm
